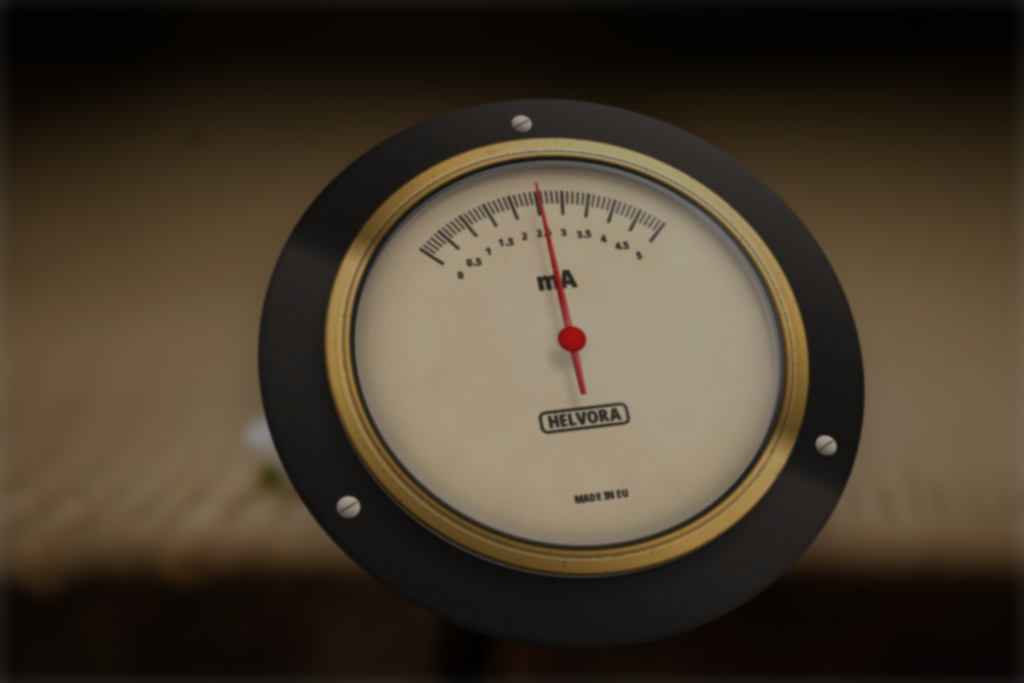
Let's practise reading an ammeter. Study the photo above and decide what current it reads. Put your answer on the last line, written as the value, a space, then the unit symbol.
2.5 mA
